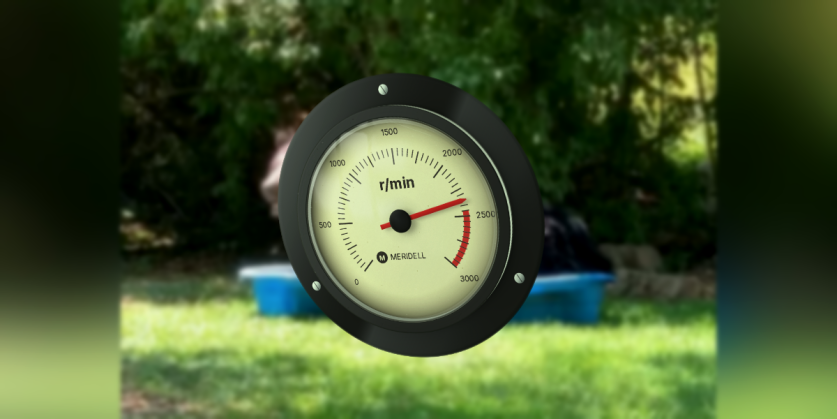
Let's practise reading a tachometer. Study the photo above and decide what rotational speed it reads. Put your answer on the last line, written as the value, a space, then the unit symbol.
2350 rpm
